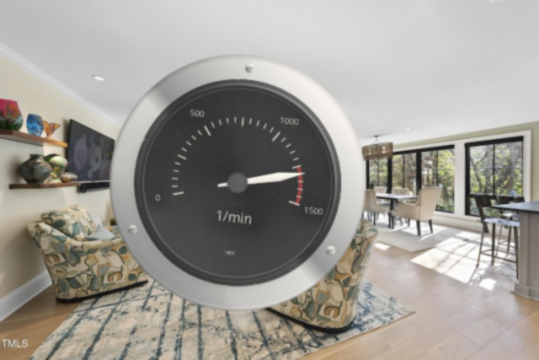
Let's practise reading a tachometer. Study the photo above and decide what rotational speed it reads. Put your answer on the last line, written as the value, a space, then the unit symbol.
1300 rpm
